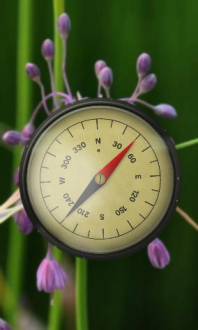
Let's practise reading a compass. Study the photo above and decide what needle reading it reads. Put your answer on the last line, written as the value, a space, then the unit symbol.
45 °
